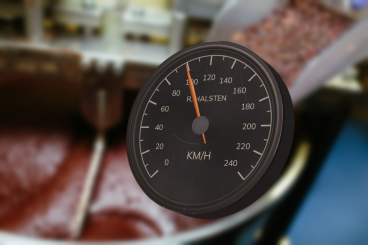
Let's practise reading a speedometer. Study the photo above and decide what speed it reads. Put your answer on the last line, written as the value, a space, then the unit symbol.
100 km/h
